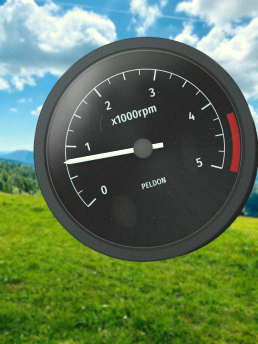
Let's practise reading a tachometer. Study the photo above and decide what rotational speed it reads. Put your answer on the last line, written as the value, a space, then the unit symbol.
750 rpm
